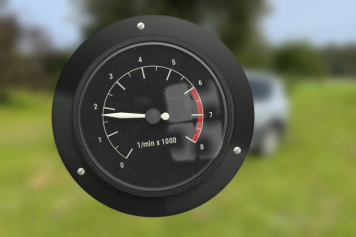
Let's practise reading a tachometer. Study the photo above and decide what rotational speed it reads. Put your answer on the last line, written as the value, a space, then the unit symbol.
1750 rpm
